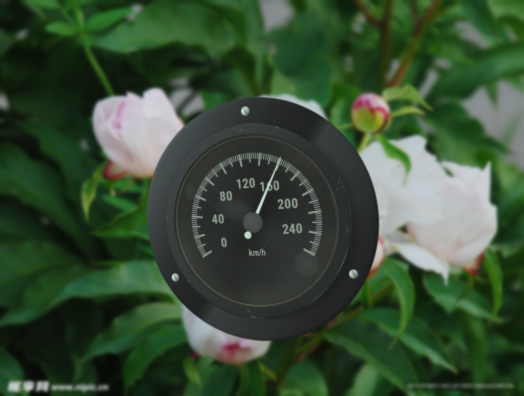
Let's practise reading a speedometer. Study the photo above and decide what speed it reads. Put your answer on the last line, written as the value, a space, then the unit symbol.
160 km/h
